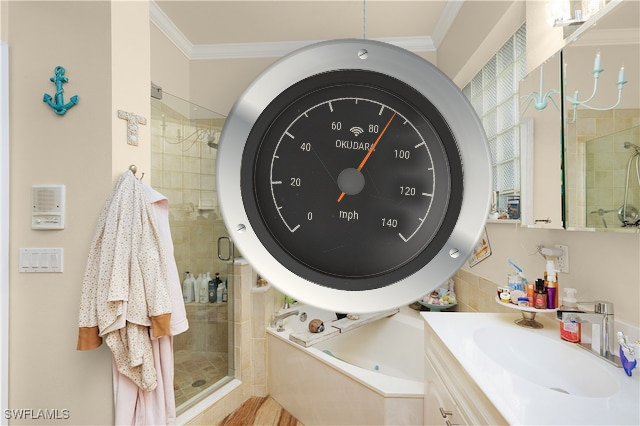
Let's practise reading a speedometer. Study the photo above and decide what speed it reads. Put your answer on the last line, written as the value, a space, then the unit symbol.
85 mph
